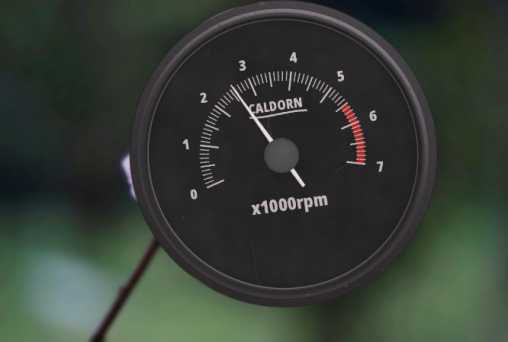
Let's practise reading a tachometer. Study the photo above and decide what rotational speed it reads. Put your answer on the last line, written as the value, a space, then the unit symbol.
2600 rpm
